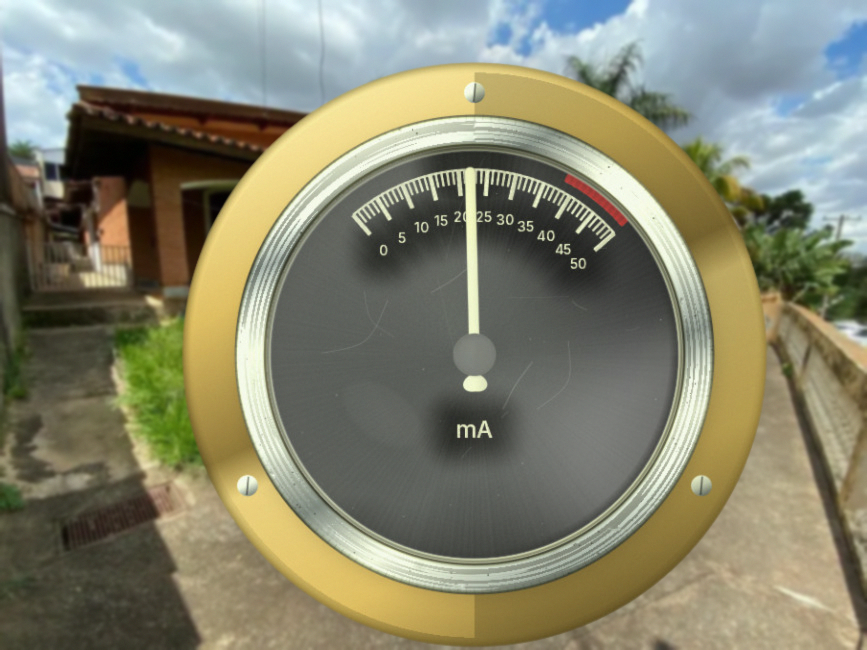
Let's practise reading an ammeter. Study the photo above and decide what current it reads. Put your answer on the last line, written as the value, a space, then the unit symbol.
22 mA
